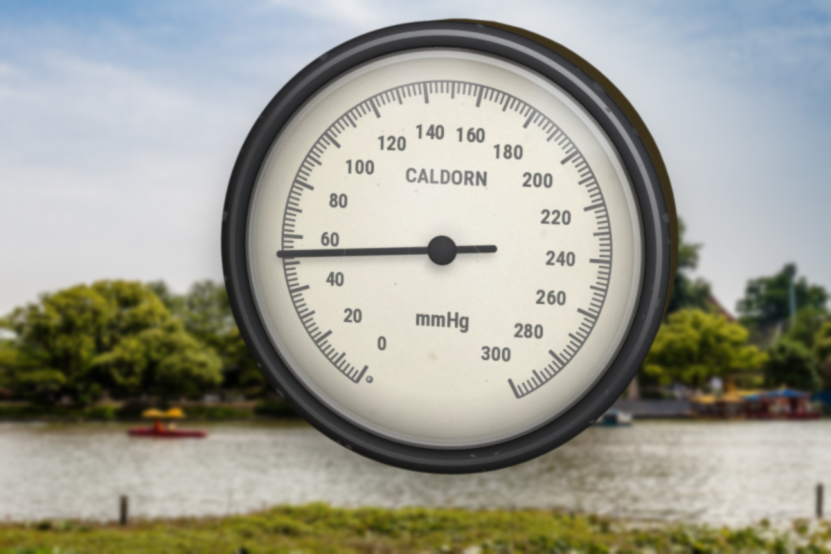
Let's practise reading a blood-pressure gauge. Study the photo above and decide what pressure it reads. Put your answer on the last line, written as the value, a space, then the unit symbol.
54 mmHg
